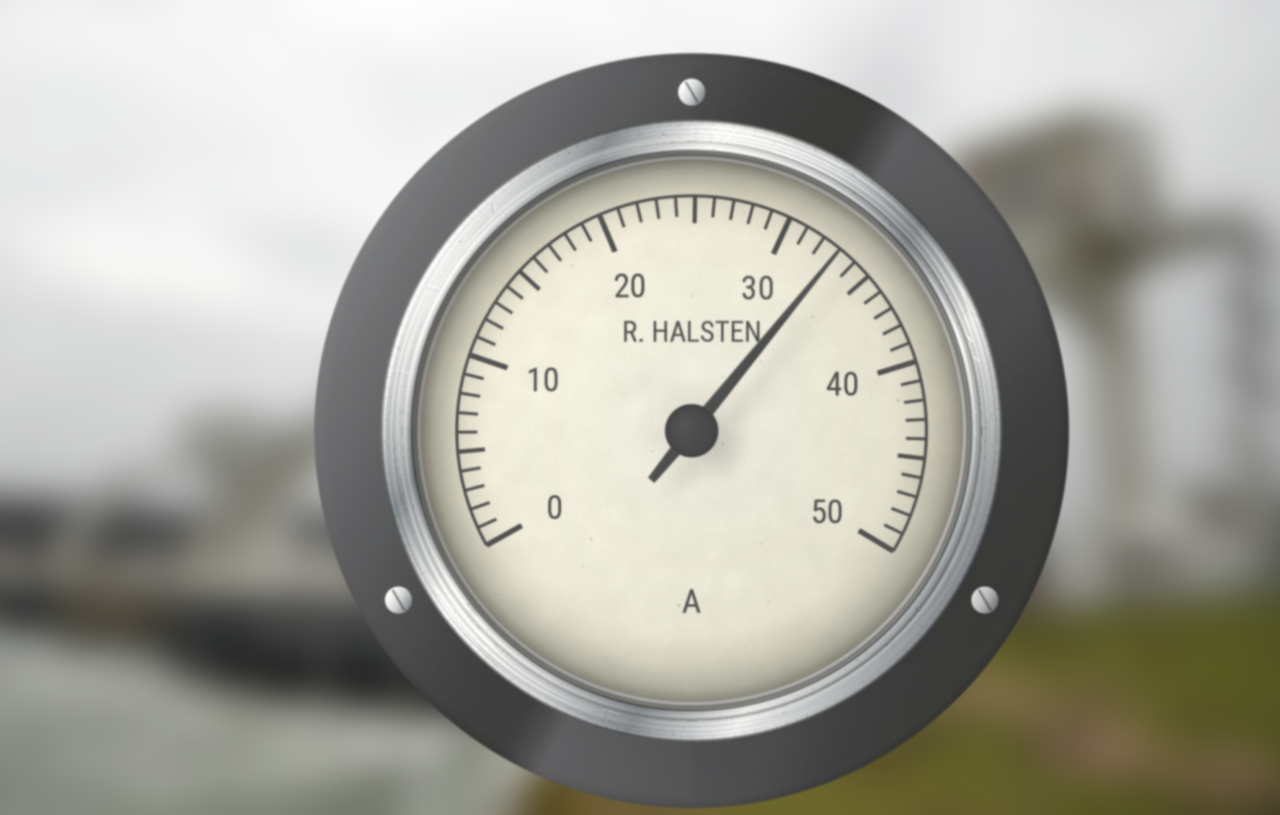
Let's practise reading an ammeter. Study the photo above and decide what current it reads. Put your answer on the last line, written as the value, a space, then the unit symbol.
33 A
